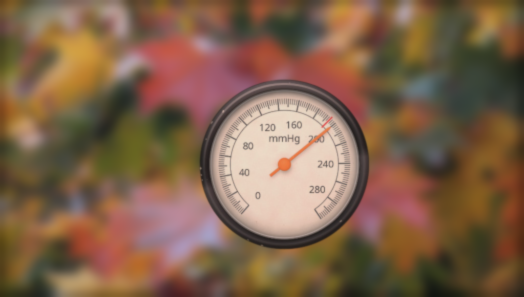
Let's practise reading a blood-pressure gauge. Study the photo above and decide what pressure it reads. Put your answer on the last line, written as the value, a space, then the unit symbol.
200 mmHg
